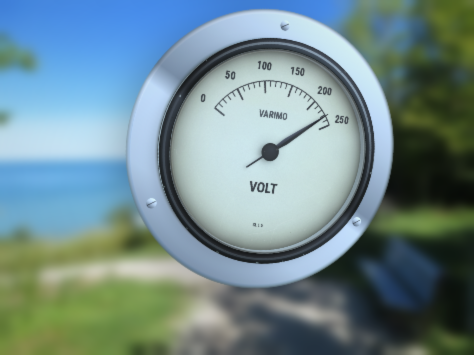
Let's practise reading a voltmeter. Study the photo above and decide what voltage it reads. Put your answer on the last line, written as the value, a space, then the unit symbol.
230 V
